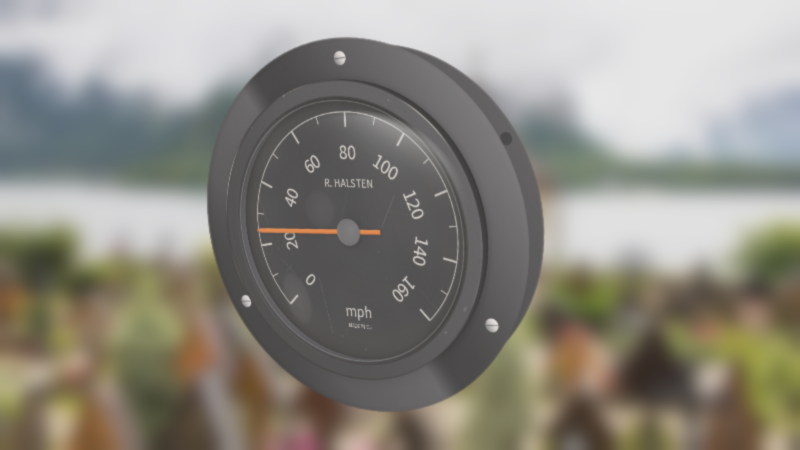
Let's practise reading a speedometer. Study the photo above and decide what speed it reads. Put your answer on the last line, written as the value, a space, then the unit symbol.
25 mph
